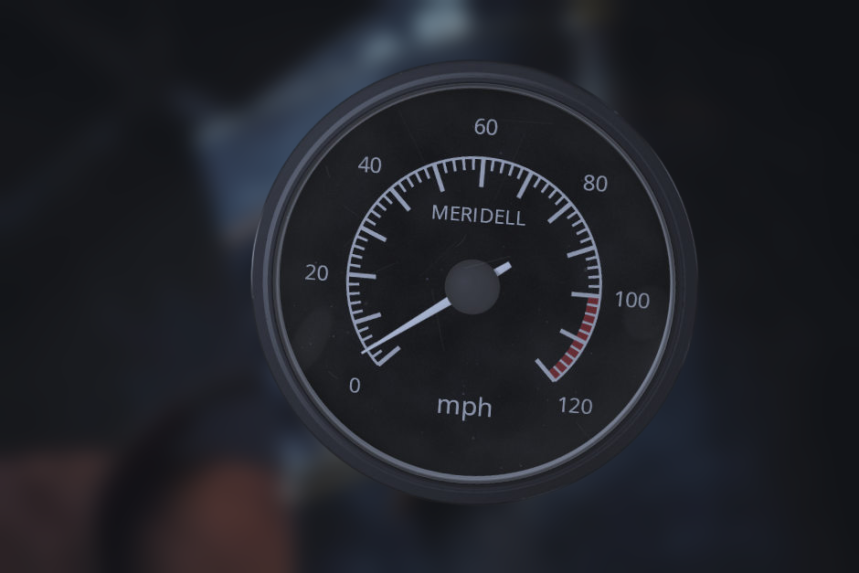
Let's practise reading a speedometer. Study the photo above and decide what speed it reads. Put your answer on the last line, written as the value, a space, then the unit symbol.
4 mph
